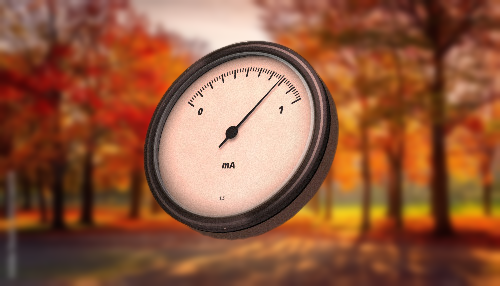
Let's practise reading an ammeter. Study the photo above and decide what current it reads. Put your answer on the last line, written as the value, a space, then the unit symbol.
0.8 mA
